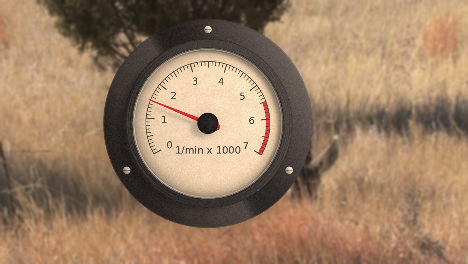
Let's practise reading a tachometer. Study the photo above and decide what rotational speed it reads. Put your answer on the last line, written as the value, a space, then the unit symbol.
1500 rpm
